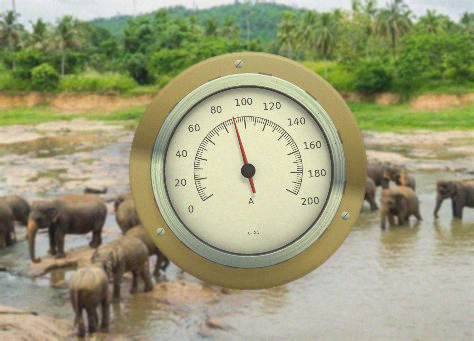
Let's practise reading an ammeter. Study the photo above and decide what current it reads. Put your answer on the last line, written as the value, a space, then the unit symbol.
90 A
